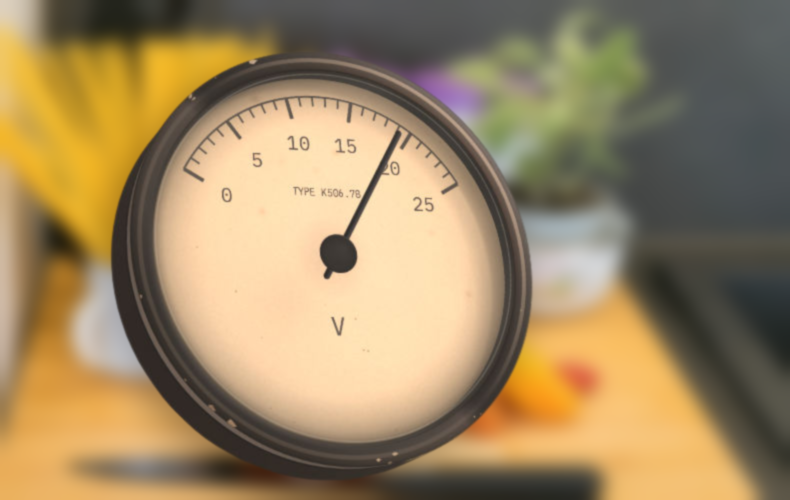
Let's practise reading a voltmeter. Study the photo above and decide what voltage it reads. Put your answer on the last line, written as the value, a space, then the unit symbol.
19 V
